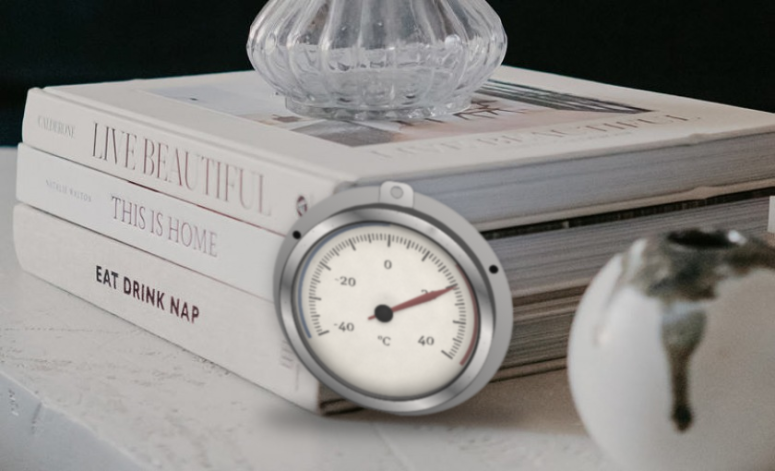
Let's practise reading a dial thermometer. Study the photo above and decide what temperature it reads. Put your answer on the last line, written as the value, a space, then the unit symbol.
20 °C
